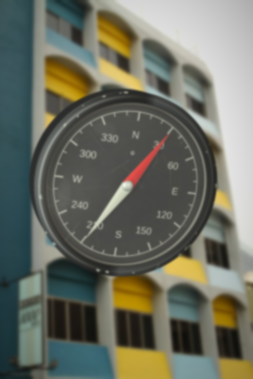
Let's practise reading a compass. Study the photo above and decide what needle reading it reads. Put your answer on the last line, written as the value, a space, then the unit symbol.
30 °
